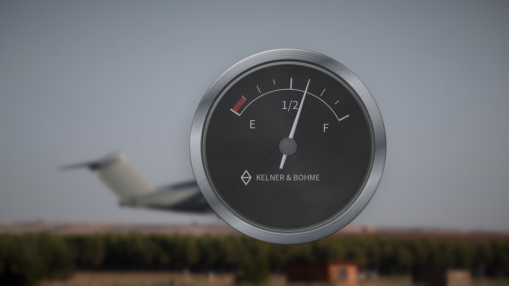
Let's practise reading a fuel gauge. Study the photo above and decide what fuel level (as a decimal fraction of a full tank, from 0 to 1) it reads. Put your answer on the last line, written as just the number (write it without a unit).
0.625
